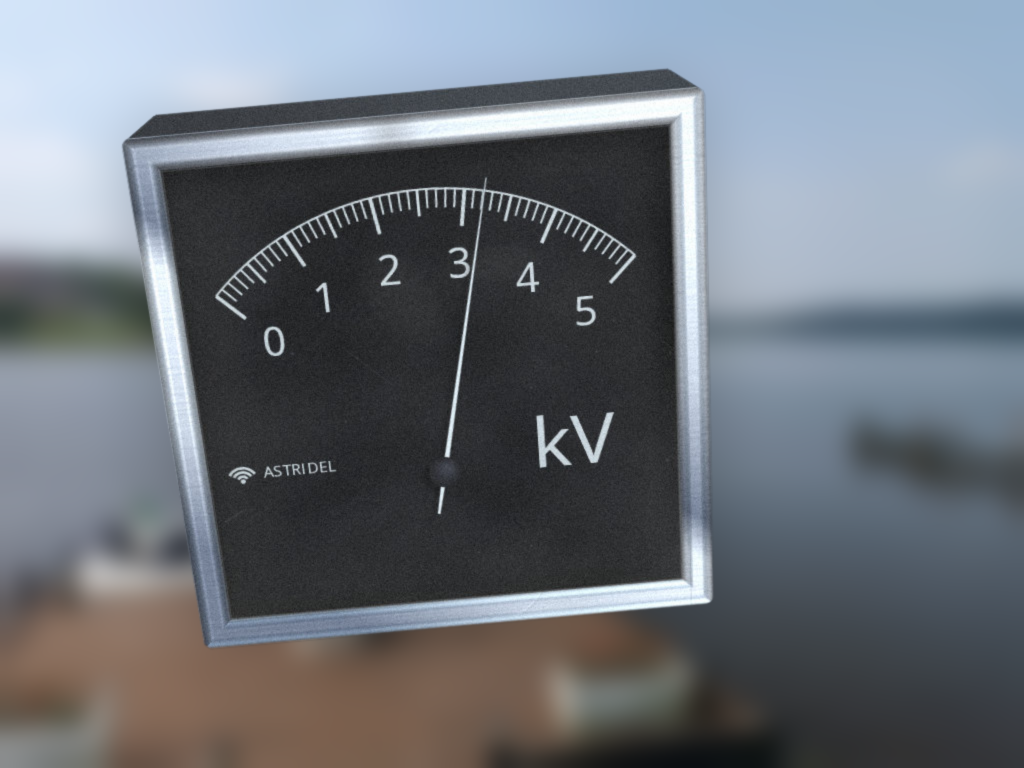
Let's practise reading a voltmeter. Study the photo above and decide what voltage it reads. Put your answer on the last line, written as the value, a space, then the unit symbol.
3.2 kV
